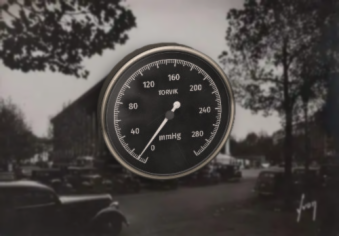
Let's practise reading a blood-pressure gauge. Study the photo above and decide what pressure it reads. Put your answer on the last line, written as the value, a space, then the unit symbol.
10 mmHg
